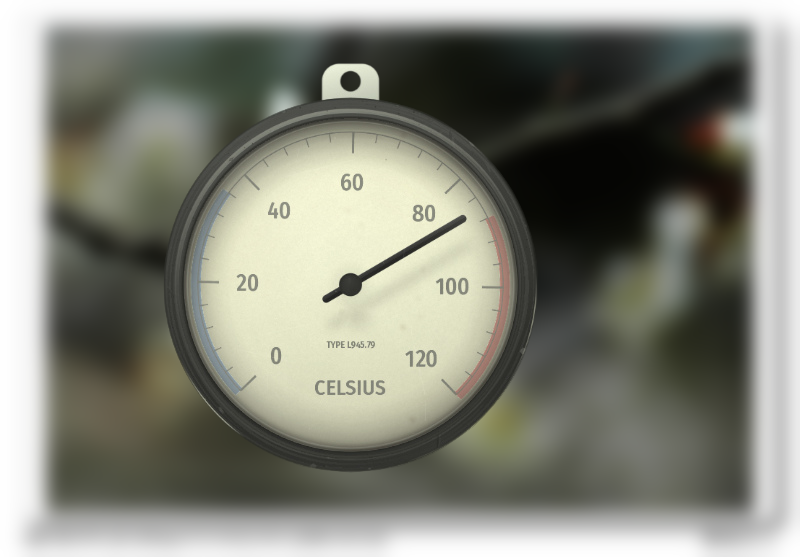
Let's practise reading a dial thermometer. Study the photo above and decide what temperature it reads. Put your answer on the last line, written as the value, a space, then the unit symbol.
86 °C
